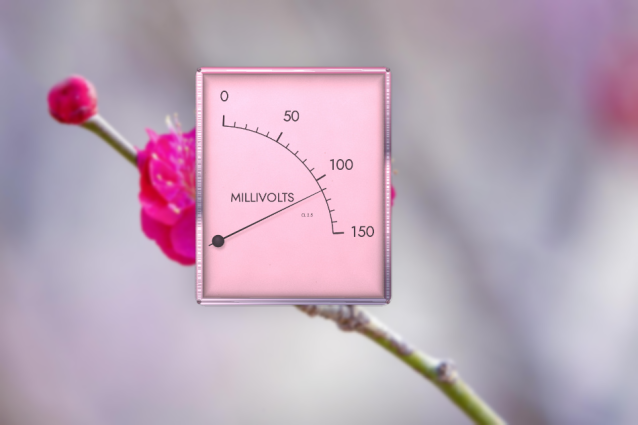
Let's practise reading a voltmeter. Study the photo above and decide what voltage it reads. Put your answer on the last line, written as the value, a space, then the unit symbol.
110 mV
